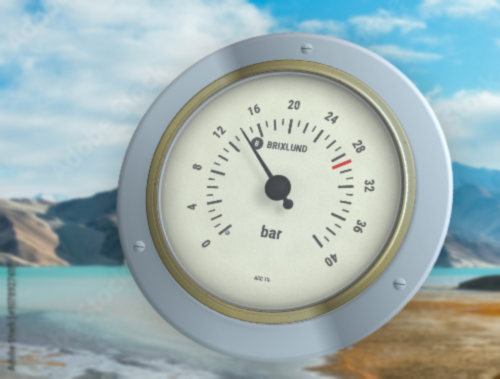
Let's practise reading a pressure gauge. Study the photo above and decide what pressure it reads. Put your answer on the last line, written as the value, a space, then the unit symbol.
14 bar
